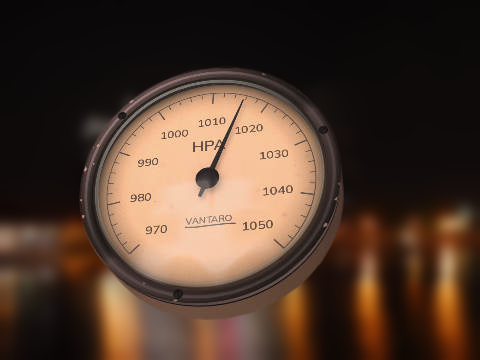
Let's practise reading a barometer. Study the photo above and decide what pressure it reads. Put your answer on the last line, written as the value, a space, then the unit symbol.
1016 hPa
